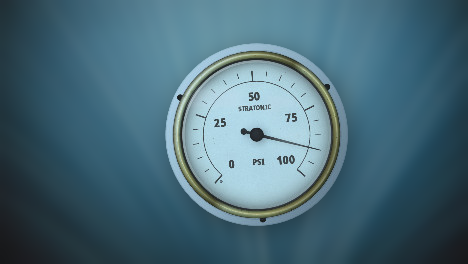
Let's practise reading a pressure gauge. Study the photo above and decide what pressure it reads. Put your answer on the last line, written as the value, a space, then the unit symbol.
90 psi
